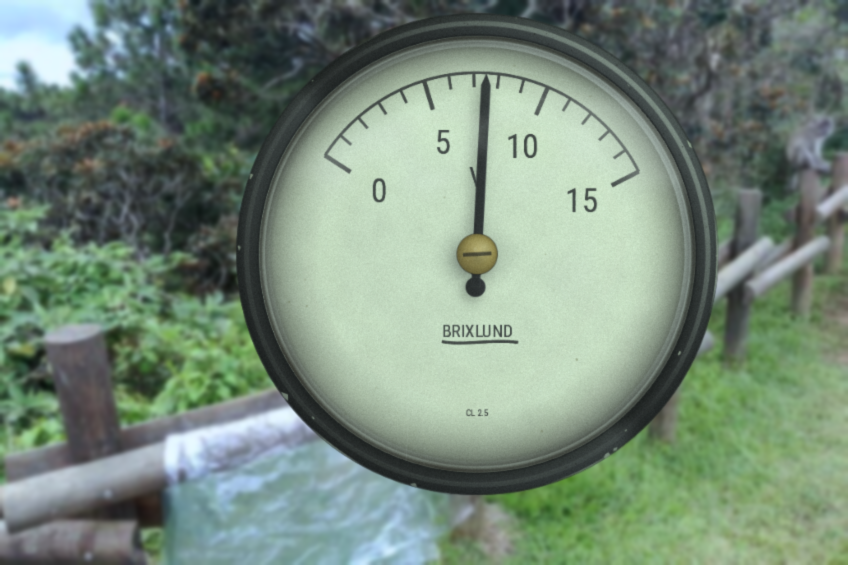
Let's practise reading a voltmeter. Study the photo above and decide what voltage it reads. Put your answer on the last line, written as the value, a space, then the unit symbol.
7.5 V
